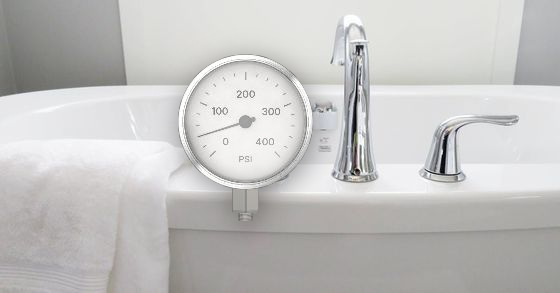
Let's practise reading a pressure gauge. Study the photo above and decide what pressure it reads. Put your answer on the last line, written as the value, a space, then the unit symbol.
40 psi
